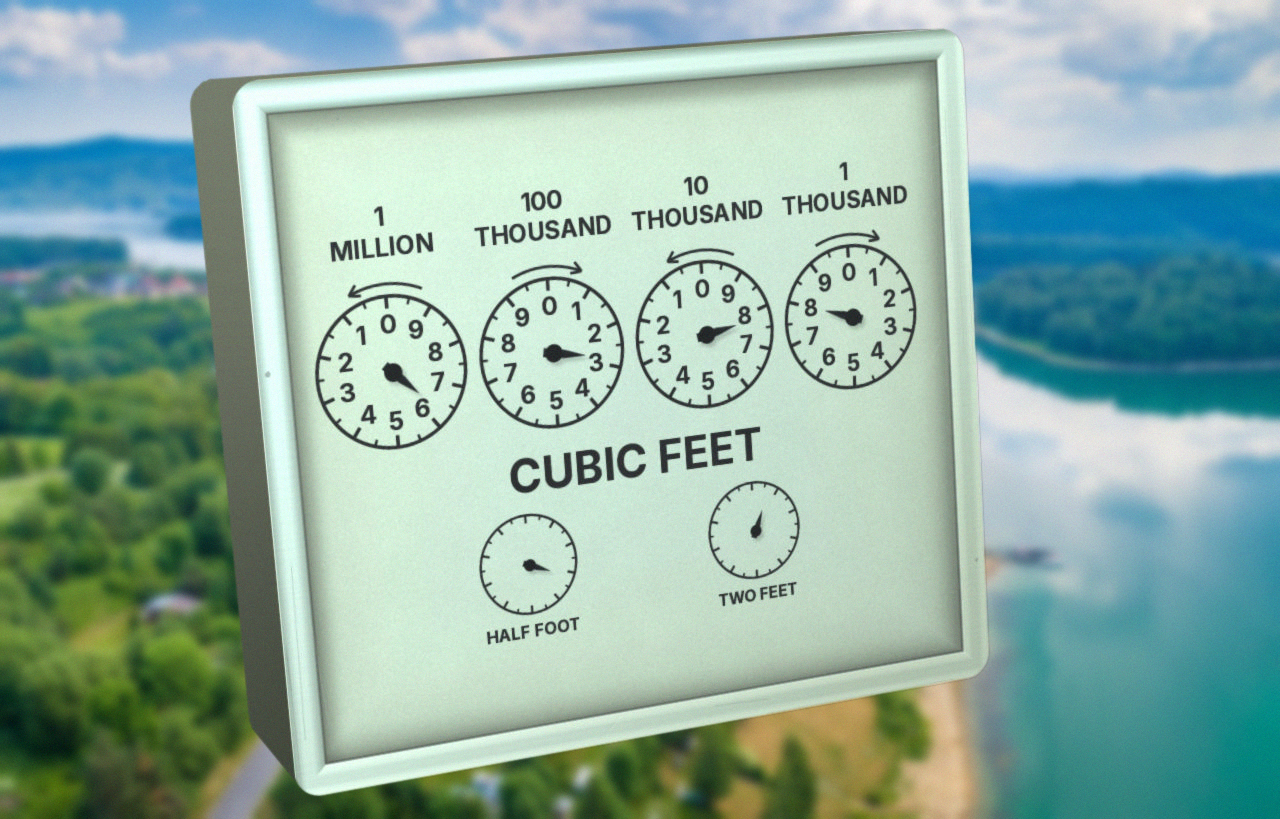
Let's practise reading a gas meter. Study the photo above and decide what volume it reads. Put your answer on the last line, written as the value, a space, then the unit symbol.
627800 ft³
